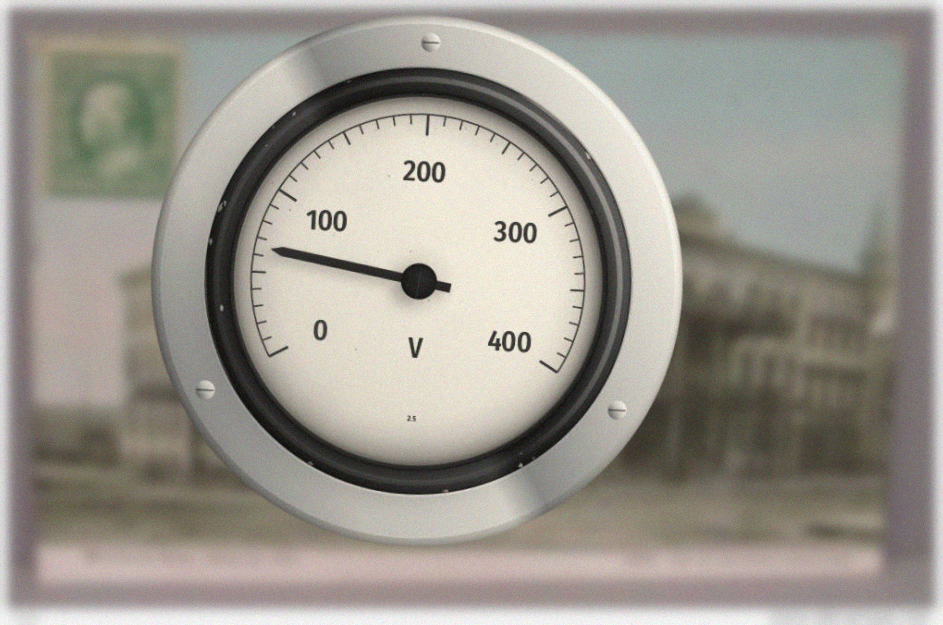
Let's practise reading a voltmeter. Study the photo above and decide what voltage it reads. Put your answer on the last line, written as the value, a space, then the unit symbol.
65 V
